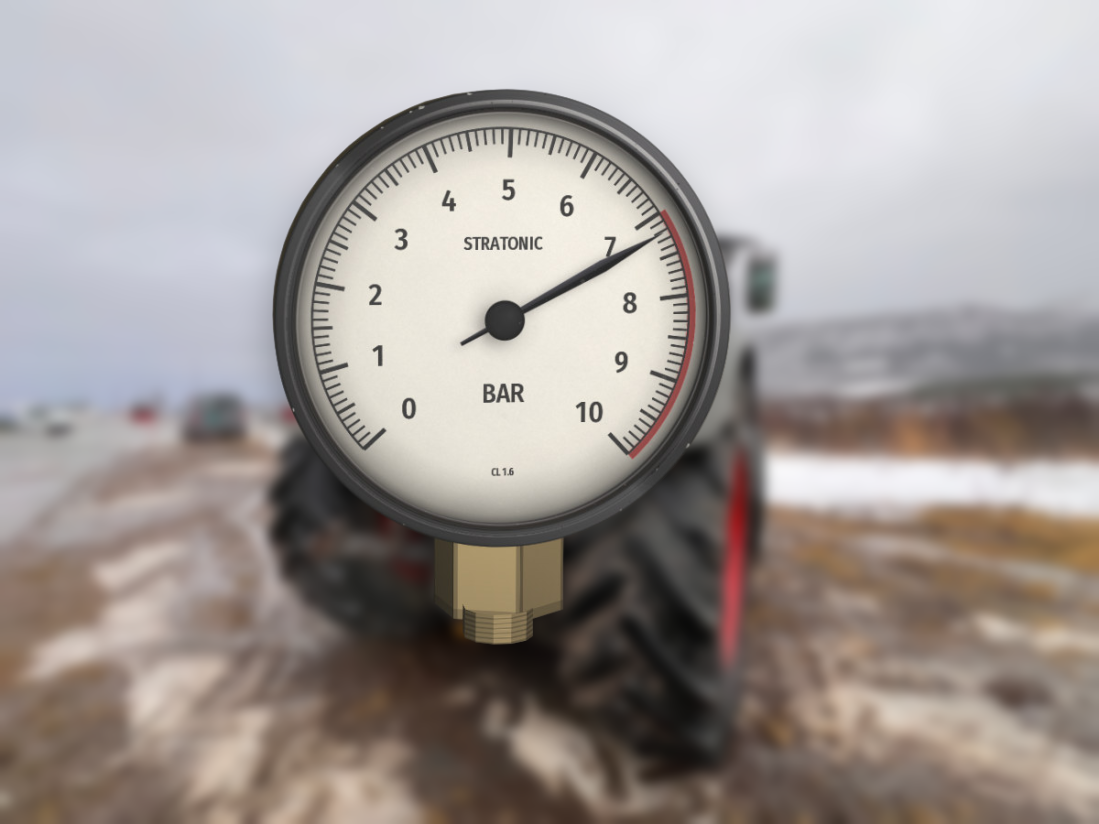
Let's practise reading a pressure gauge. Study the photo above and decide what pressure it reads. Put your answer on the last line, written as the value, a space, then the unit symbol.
7.2 bar
